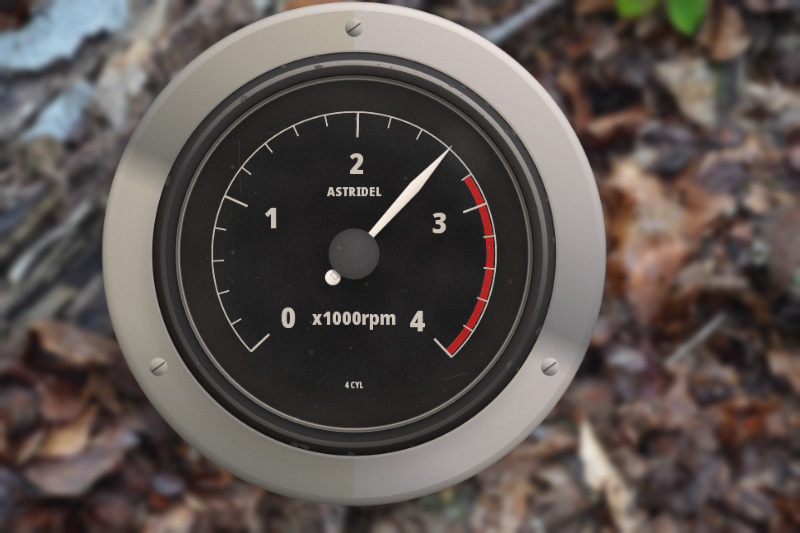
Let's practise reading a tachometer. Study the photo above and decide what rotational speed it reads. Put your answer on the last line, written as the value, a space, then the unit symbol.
2600 rpm
